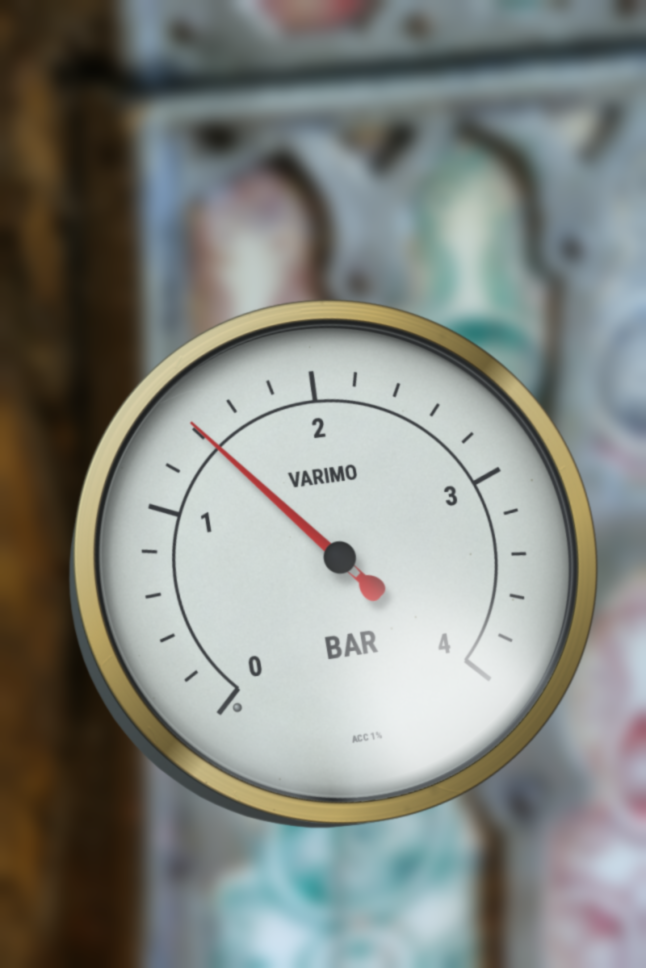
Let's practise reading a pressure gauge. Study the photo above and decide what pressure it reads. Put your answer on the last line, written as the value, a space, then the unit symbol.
1.4 bar
